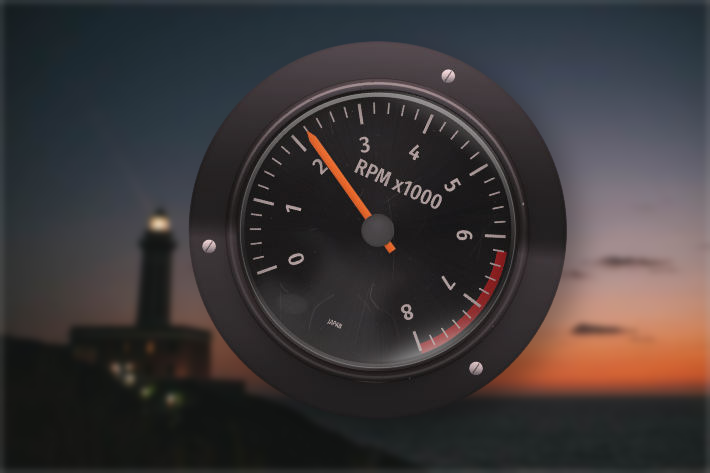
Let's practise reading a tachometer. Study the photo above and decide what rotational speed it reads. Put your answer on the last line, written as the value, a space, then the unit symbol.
2200 rpm
